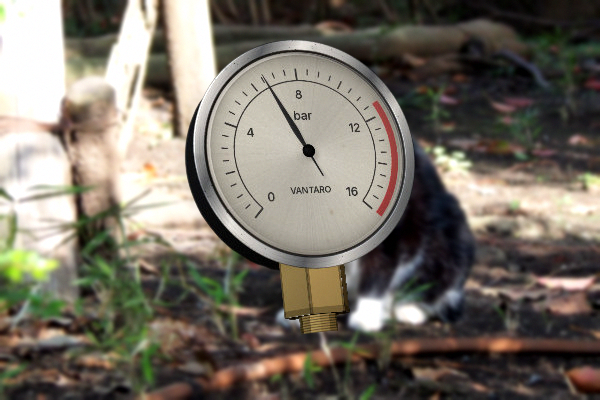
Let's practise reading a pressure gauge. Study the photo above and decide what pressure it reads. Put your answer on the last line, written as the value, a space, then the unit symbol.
6.5 bar
